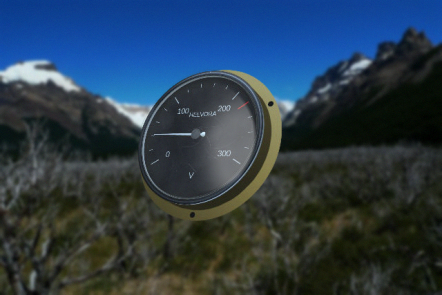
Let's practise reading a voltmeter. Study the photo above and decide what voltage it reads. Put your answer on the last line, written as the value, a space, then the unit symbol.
40 V
